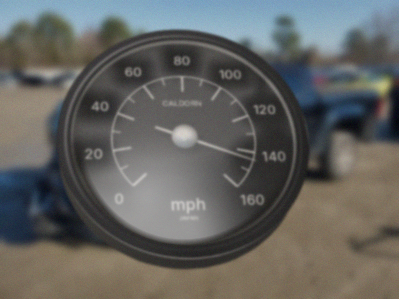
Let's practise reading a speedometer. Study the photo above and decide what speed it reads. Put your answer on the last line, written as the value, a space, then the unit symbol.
145 mph
